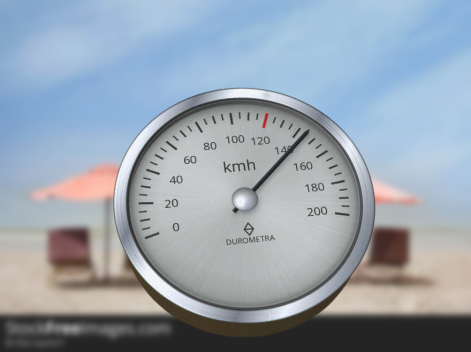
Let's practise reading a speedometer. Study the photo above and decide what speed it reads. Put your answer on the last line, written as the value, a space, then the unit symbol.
145 km/h
